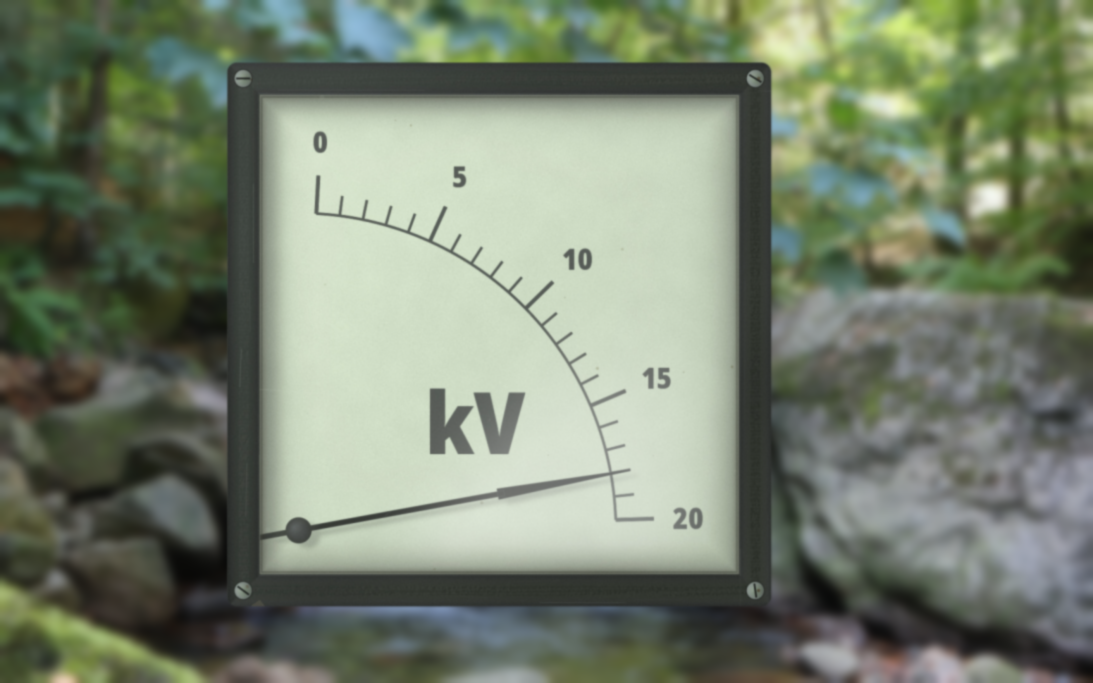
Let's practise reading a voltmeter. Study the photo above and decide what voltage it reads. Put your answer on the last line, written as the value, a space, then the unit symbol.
18 kV
